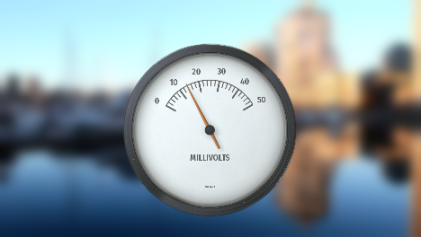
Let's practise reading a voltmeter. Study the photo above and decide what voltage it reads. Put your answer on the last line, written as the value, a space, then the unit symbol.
14 mV
